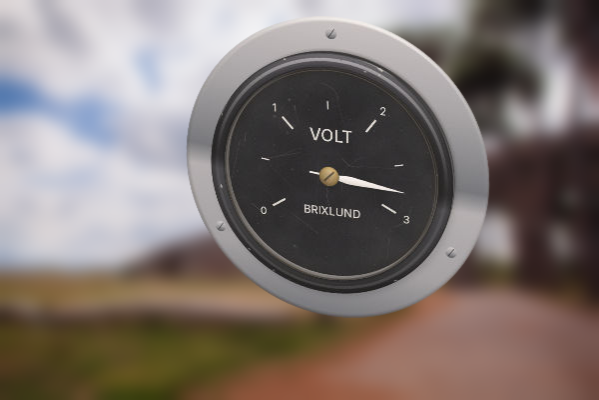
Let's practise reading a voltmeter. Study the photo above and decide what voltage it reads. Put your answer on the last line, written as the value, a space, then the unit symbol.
2.75 V
